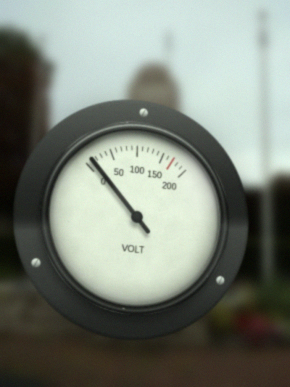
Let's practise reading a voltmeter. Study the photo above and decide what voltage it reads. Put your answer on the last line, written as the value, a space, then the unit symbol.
10 V
